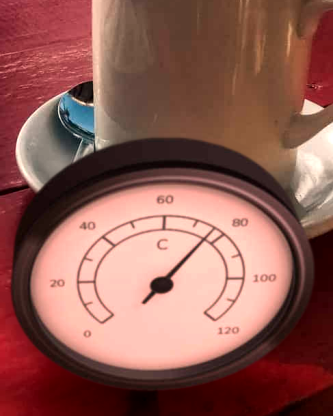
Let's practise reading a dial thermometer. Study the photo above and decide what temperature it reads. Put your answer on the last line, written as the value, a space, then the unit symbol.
75 °C
